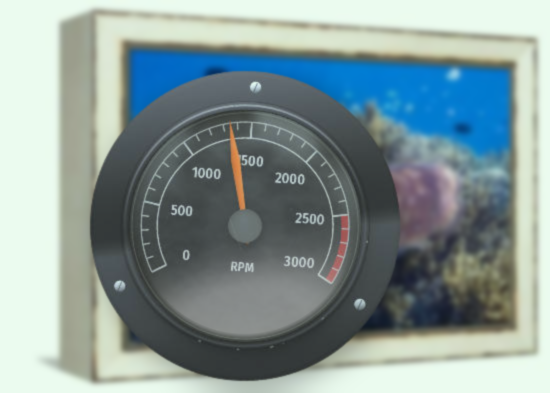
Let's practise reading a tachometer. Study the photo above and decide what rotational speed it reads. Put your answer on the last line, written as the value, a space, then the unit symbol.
1350 rpm
